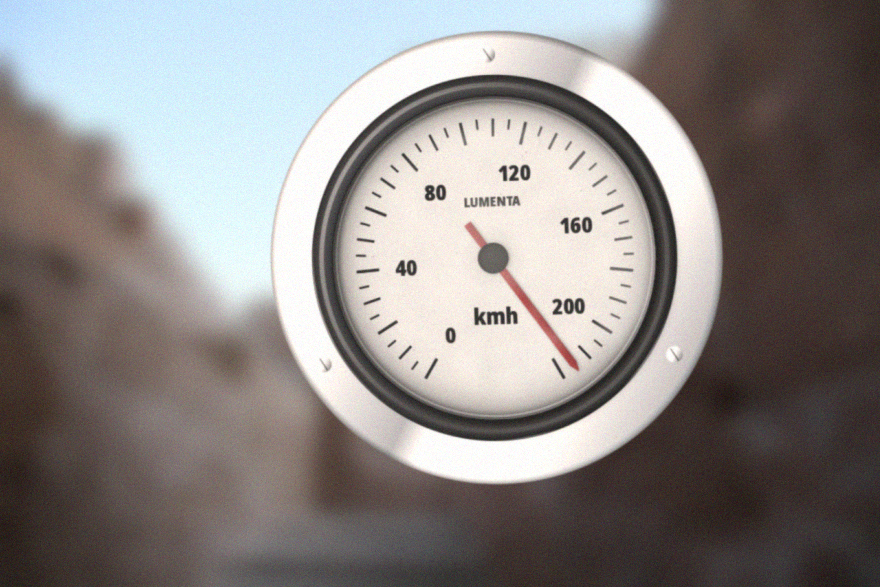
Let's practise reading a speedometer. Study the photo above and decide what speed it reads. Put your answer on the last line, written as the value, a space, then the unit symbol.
215 km/h
